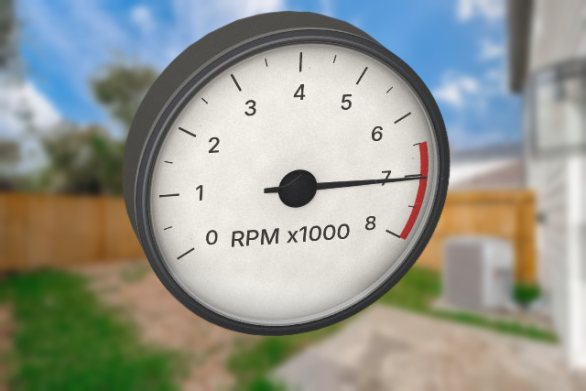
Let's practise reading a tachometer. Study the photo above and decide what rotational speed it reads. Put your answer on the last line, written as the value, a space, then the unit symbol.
7000 rpm
